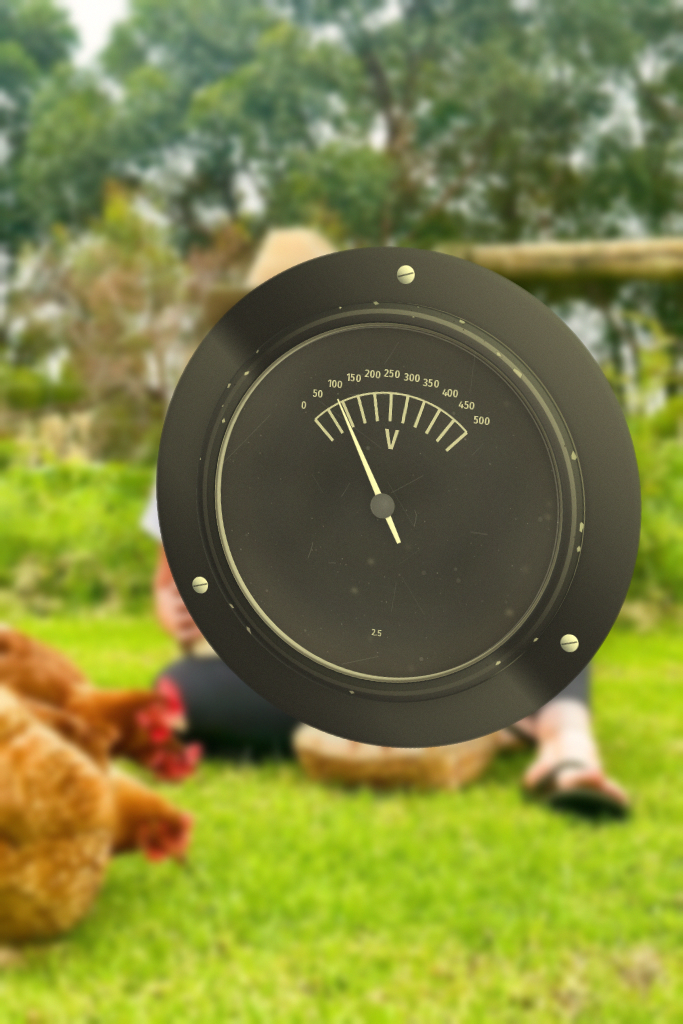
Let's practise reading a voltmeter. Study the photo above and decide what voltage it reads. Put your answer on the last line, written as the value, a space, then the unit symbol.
100 V
